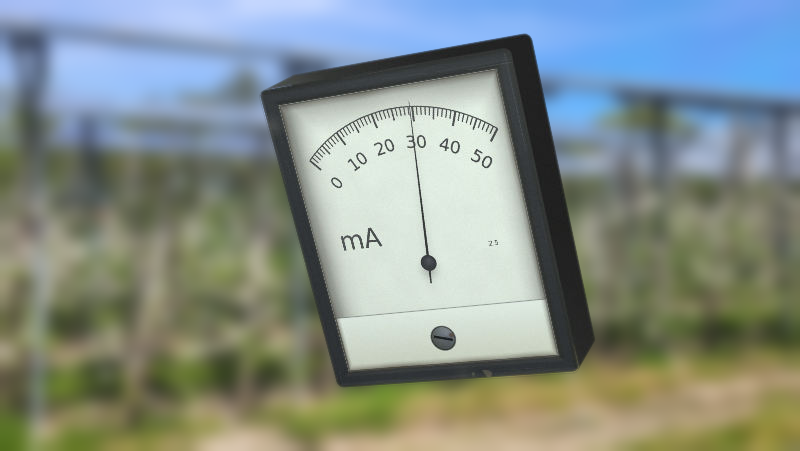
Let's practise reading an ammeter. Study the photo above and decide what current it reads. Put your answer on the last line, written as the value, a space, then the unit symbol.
30 mA
